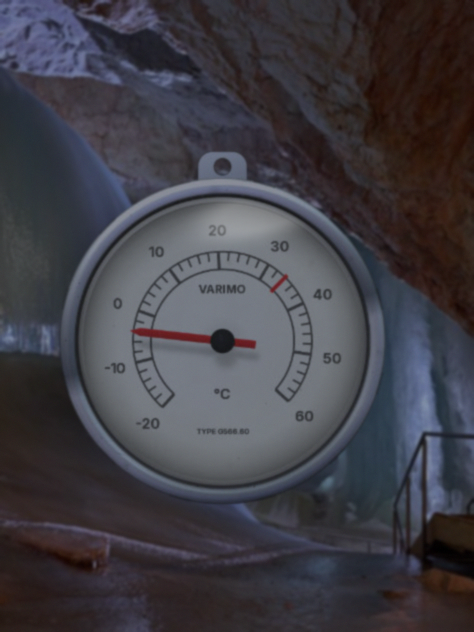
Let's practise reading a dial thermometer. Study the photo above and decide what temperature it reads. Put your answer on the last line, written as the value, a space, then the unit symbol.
-4 °C
